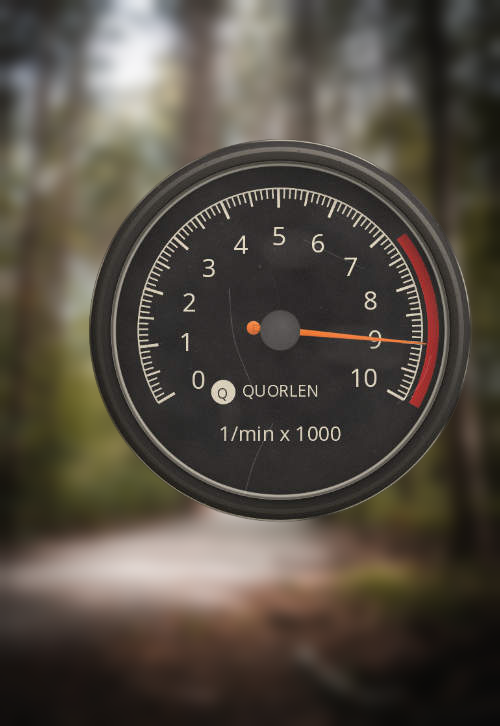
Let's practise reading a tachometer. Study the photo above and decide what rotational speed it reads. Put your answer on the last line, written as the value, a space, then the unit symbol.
9000 rpm
